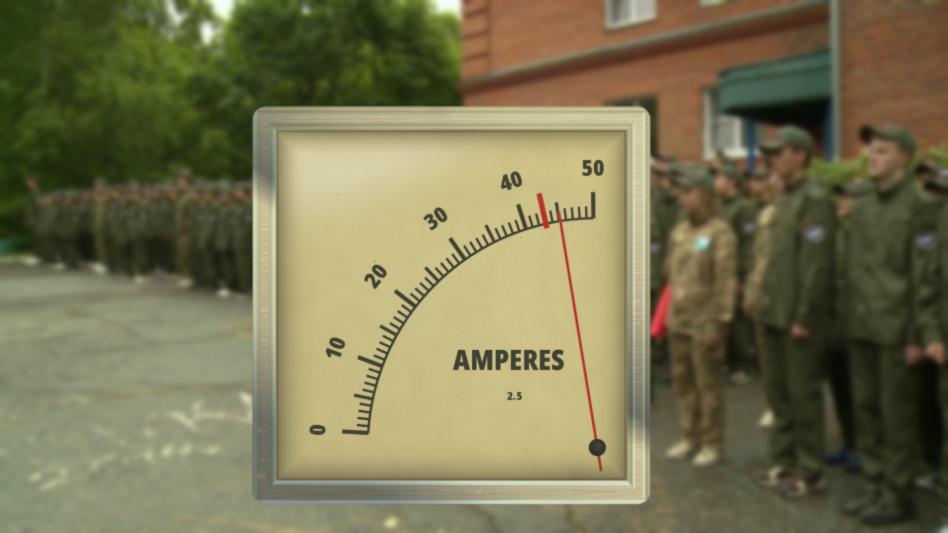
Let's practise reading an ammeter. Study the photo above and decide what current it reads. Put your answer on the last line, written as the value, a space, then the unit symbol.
45 A
